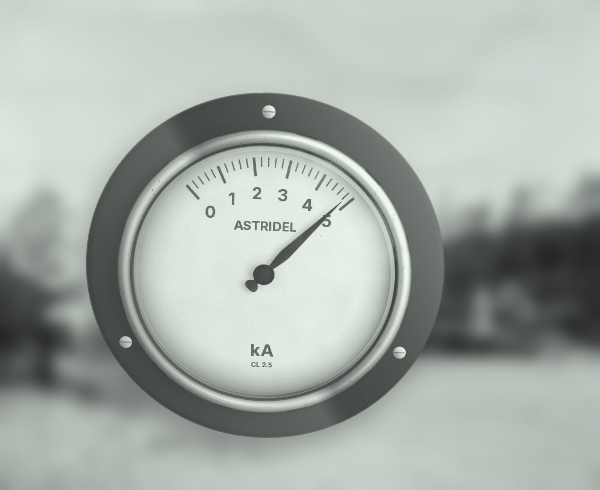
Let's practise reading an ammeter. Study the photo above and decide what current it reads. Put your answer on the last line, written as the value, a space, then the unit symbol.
4.8 kA
